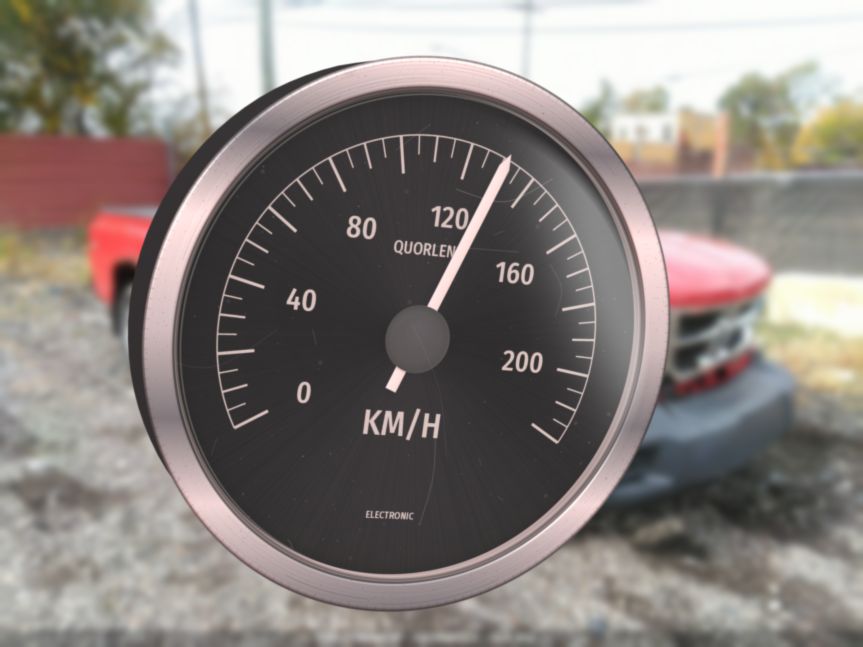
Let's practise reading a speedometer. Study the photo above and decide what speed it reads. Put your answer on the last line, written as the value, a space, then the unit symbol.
130 km/h
